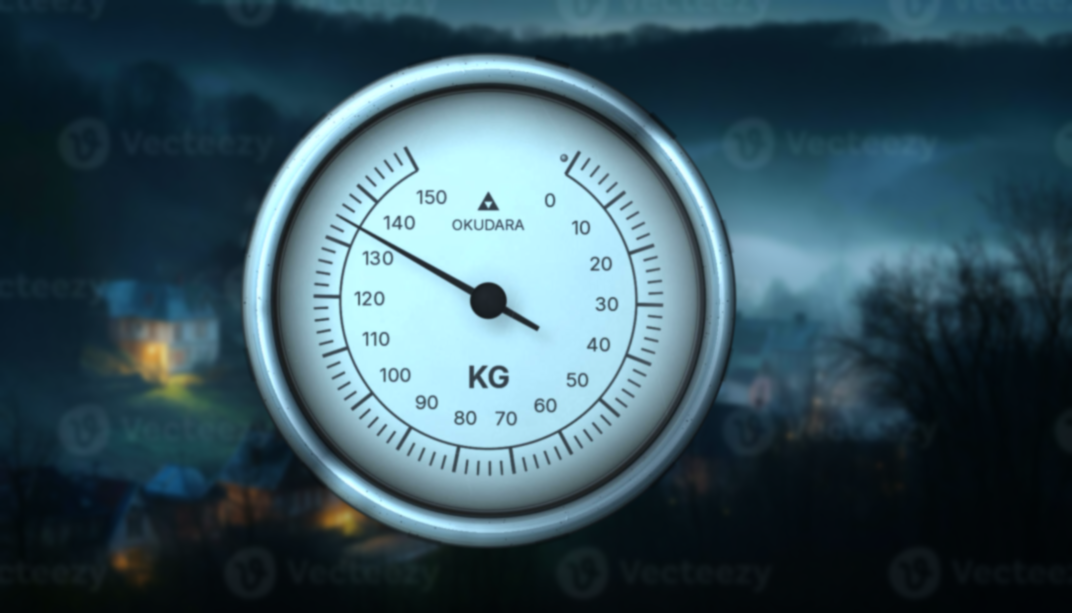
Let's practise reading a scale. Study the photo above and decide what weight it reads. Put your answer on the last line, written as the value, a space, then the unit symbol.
134 kg
